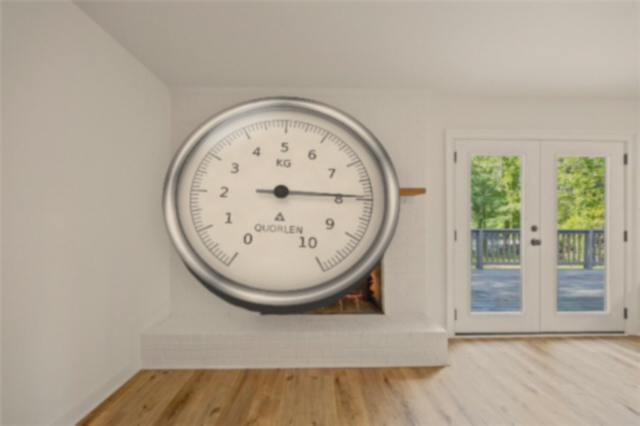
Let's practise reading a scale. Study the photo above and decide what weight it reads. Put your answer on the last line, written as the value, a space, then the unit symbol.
8 kg
